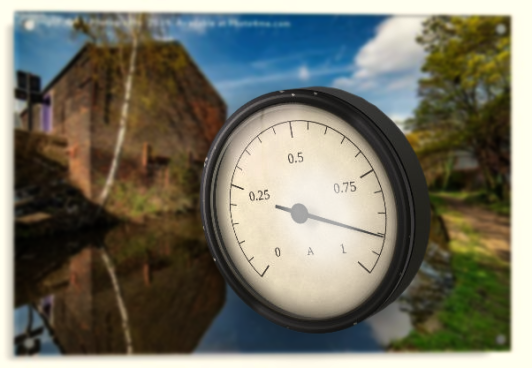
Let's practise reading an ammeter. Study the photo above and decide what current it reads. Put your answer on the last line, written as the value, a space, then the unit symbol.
0.9 A
